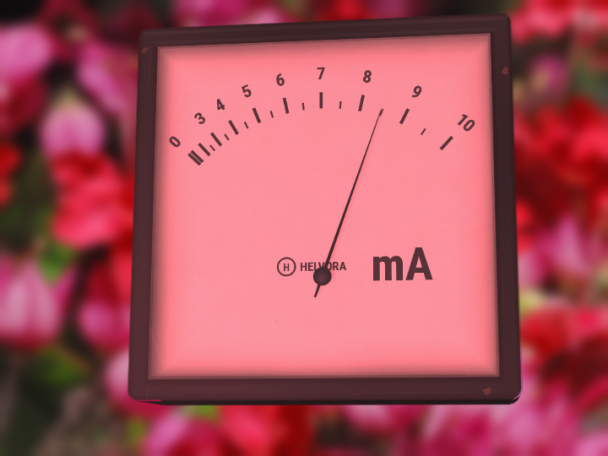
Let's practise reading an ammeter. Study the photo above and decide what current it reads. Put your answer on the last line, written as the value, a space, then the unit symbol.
8.5 mA
